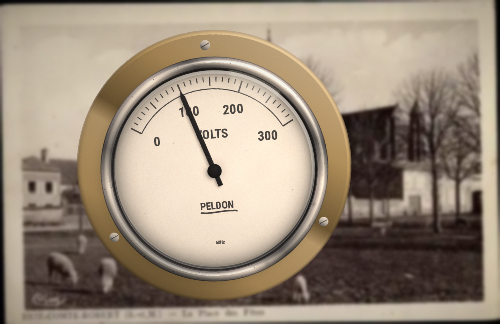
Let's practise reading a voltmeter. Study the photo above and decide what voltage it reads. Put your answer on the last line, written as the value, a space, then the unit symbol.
100 V
